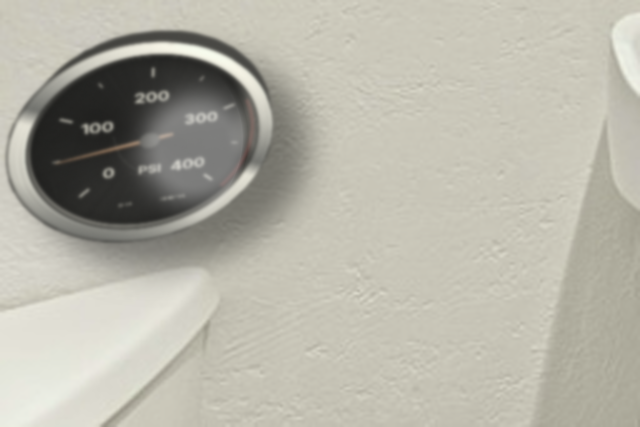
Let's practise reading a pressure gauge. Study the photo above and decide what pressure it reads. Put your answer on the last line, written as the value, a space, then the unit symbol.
50 psi
